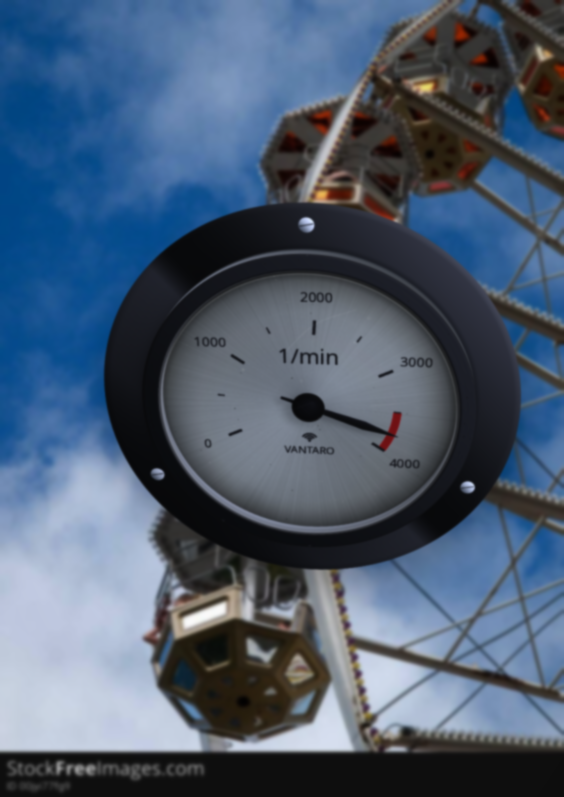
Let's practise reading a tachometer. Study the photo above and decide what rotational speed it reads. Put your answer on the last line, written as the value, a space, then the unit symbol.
3750 rpm
